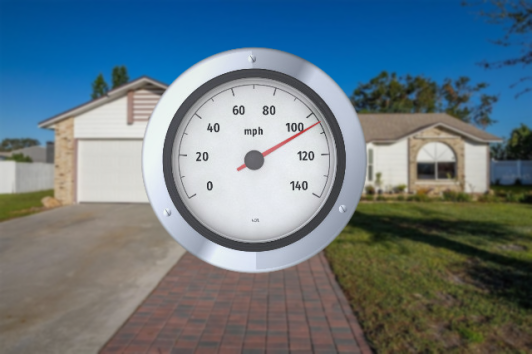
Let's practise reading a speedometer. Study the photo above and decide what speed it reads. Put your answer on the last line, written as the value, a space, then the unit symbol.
105 mph
